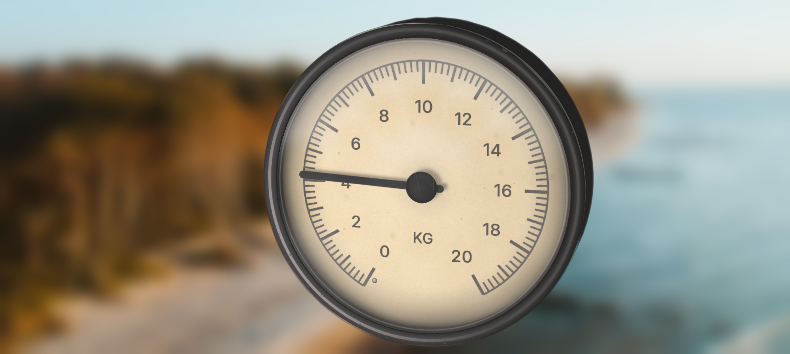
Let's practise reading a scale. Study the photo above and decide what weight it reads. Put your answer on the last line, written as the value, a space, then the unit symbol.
4.2 kg
